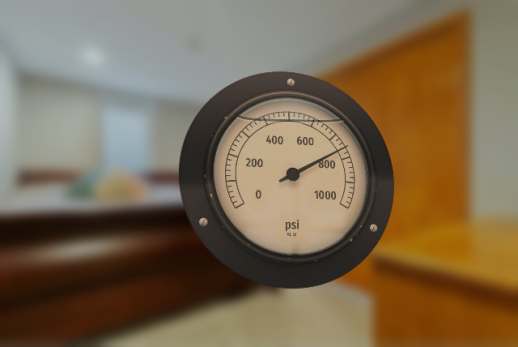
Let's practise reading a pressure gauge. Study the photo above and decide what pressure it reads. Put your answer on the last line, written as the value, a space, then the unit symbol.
760 psi
